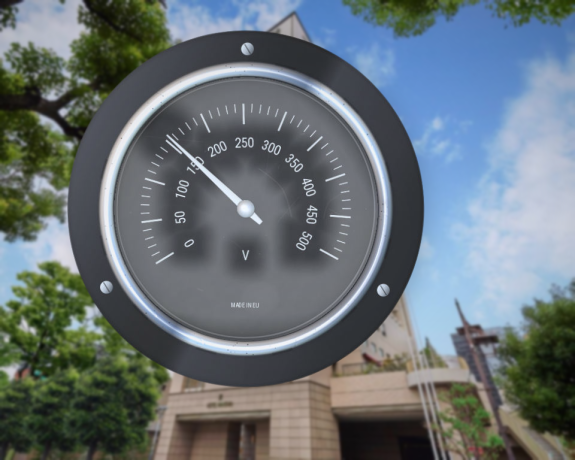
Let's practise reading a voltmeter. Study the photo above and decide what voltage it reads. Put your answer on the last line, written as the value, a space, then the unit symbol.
155 V
